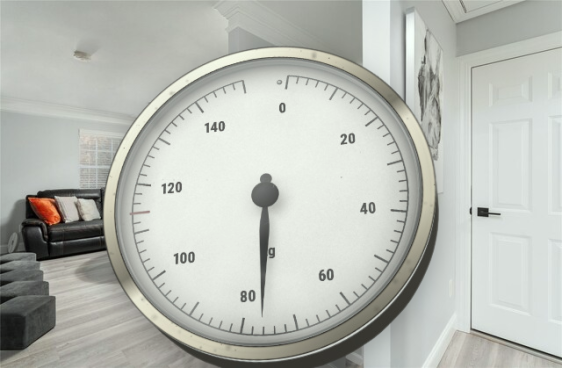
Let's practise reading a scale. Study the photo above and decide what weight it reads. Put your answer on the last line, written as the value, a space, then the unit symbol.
76 kg
